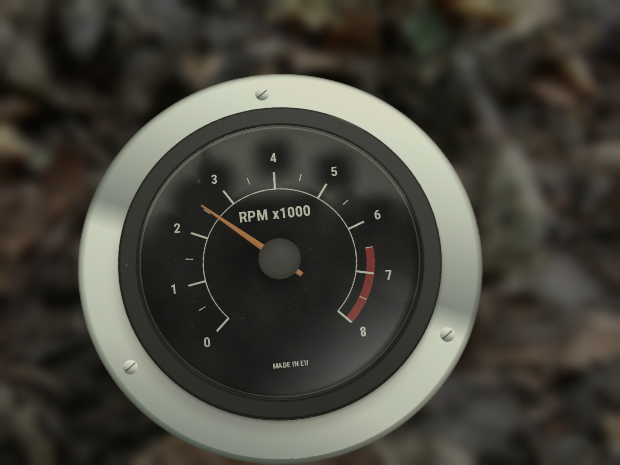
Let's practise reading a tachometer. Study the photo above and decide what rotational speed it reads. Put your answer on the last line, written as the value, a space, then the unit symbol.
2500 rpm
